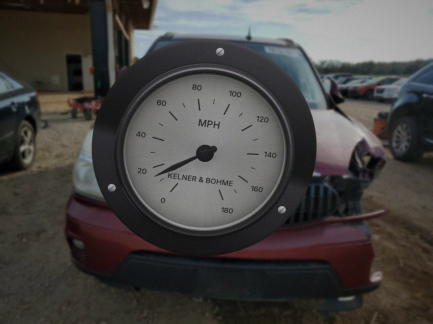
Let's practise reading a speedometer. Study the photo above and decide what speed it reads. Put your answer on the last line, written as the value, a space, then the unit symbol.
15 mph
